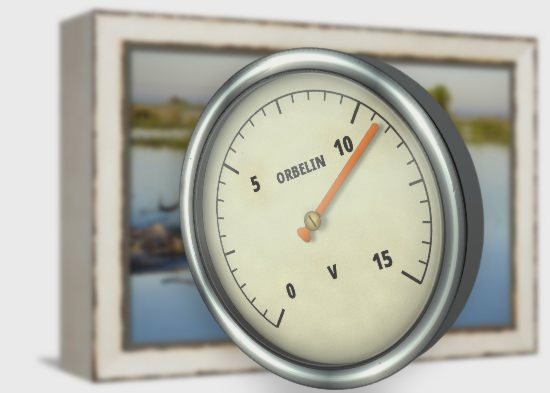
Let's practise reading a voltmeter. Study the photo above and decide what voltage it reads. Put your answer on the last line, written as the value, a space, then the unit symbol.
10.75 V
